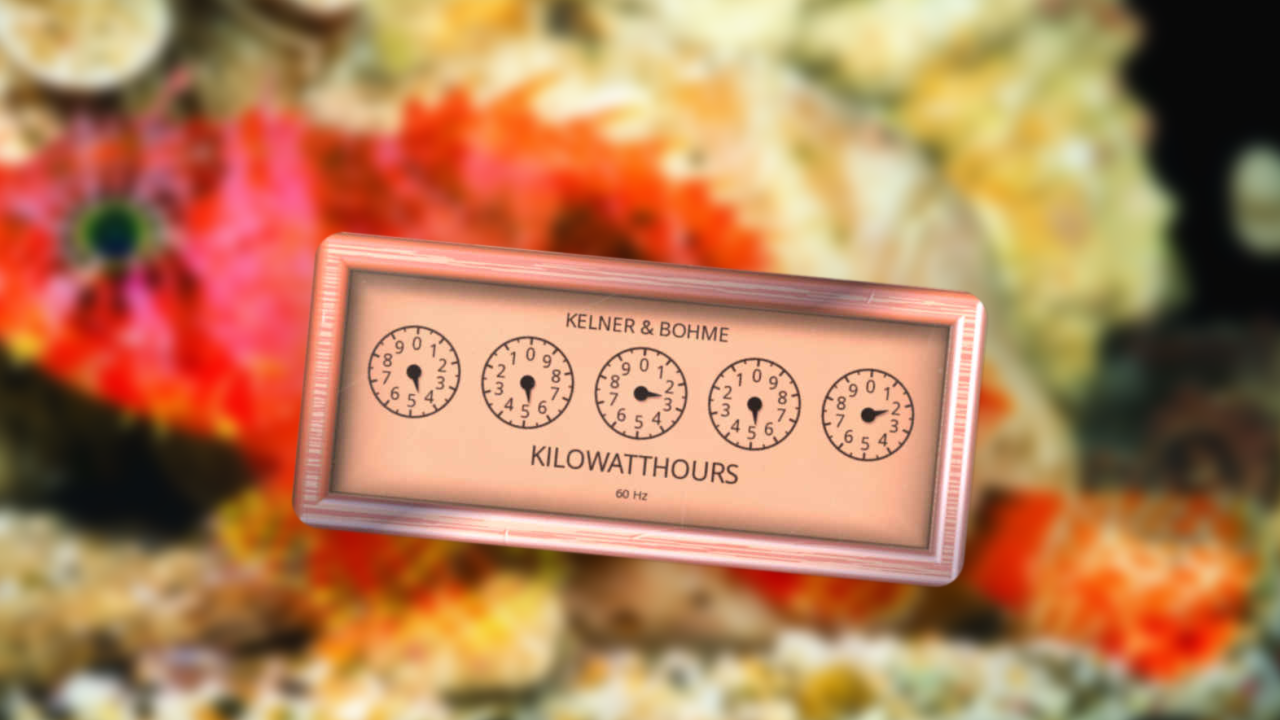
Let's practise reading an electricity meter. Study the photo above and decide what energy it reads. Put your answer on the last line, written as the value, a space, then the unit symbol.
45252 kWh
